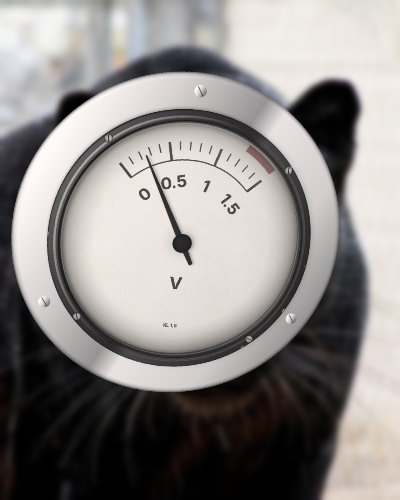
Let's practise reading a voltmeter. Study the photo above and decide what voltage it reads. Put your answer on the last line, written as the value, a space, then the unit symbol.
0.25 V
